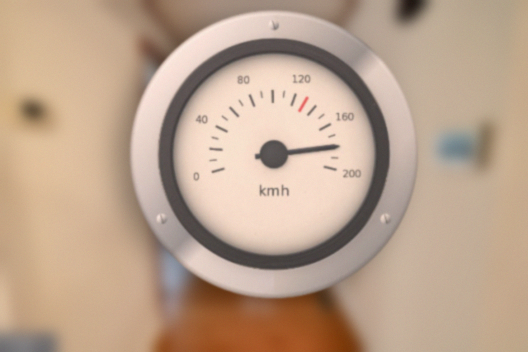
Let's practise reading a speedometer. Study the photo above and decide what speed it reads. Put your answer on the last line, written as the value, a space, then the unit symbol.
180 km/h
